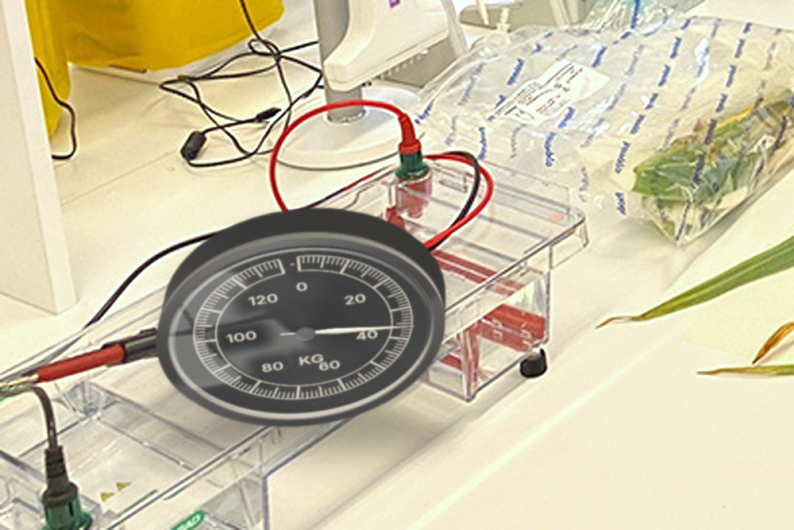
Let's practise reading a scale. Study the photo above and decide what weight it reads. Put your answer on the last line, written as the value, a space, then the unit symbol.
35 kg
